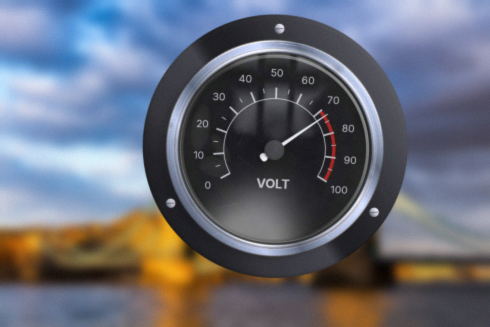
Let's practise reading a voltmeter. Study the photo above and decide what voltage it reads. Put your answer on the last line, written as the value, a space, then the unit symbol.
72.5 V
